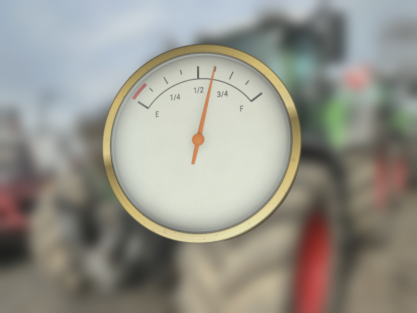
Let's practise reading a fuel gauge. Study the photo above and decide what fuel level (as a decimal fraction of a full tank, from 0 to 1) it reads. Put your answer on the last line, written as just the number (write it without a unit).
0.625
